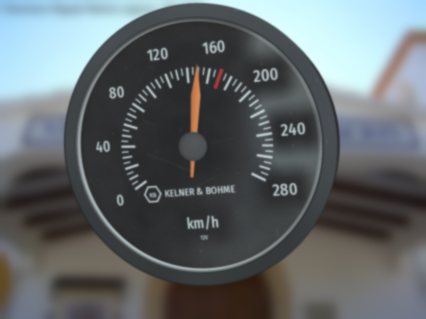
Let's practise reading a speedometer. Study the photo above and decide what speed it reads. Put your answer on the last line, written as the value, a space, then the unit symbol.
150 km/h
